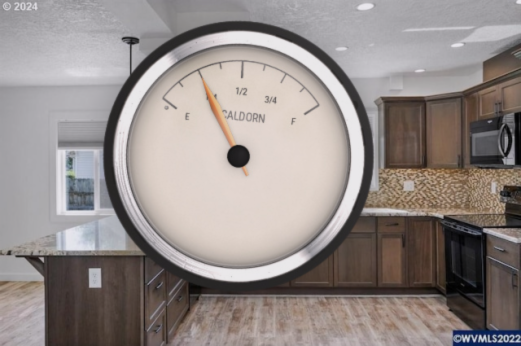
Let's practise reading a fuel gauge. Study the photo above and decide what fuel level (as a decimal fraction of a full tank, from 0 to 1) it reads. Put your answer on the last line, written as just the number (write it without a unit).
0.25
